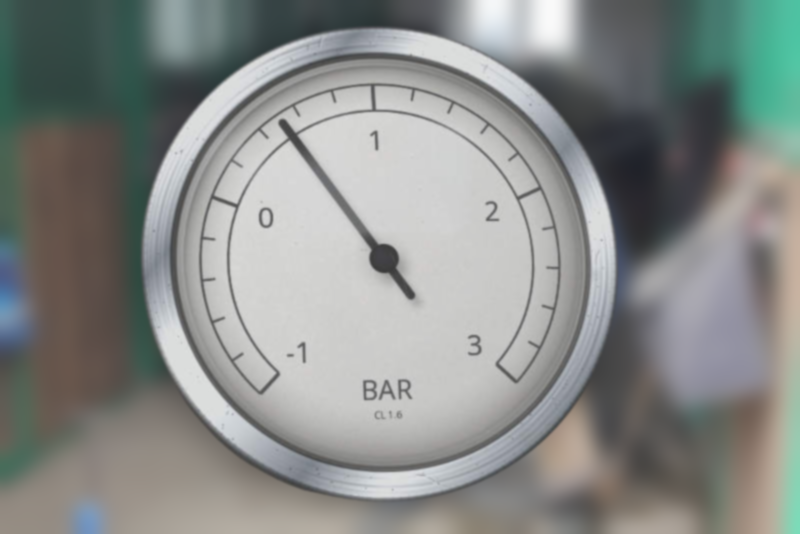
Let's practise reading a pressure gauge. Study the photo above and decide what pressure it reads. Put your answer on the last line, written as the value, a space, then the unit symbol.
0.5 bar
